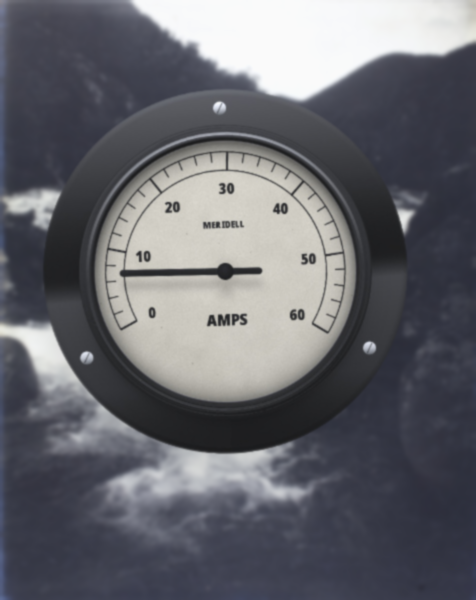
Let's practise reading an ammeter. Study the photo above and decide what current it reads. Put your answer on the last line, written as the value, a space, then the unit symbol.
7 A
